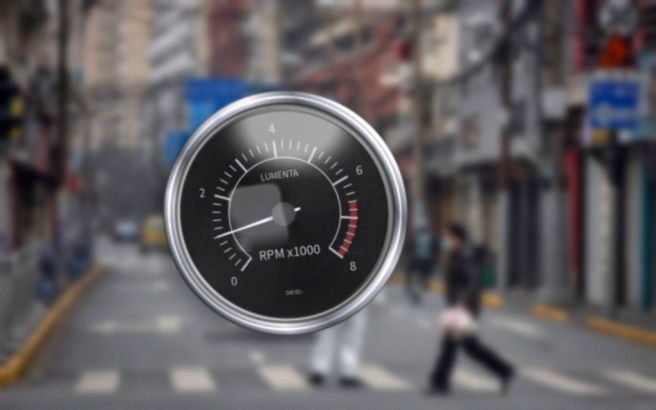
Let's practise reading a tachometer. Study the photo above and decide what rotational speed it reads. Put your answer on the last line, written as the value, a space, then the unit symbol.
1000 rpm
